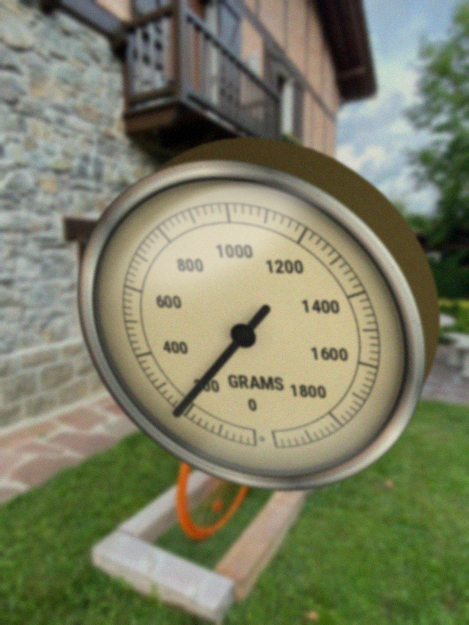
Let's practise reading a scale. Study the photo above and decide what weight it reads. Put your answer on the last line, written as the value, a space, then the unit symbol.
220 g
